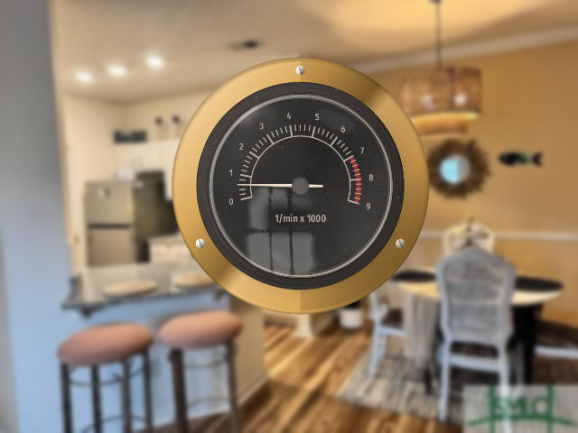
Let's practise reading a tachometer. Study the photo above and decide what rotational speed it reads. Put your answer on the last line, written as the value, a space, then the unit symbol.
600 rpm
